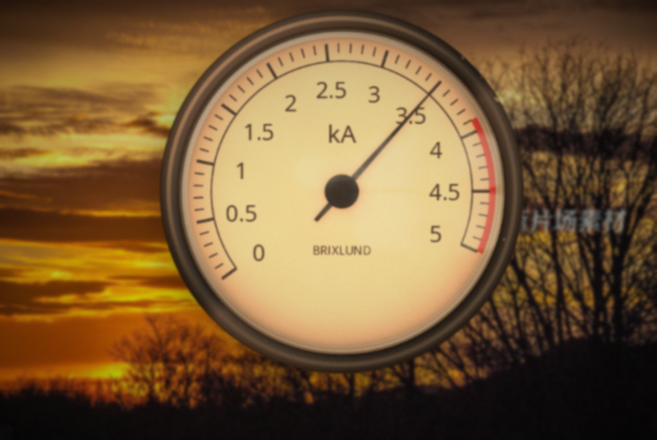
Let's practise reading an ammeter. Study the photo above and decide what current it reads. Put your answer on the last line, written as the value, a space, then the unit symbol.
3.5 kA
